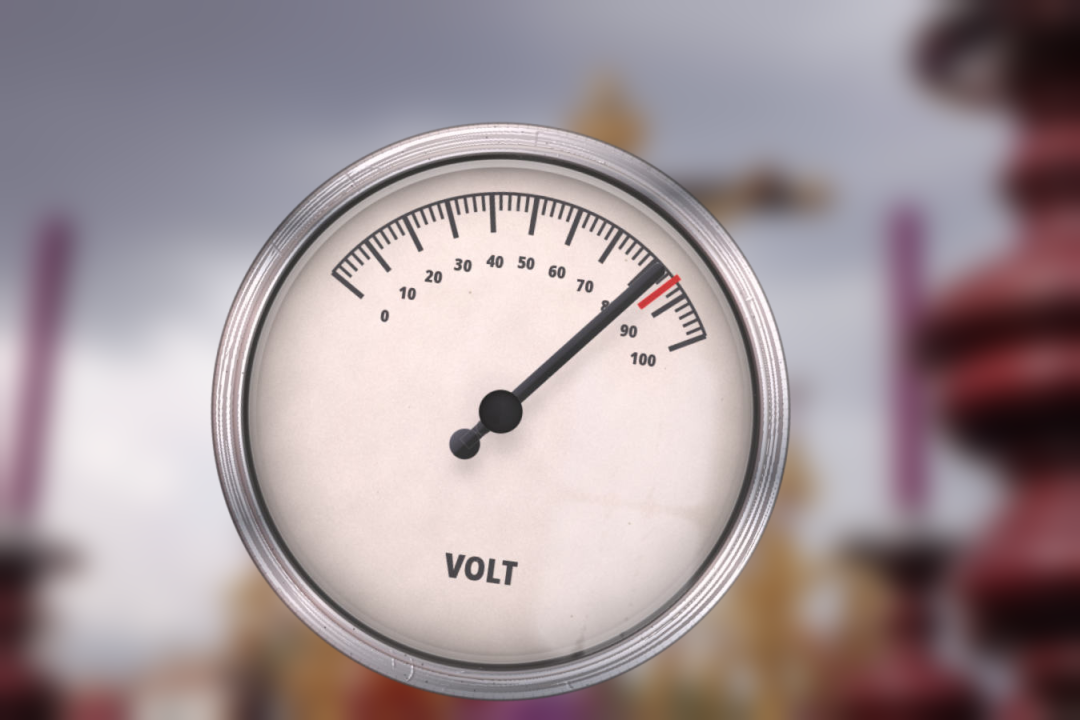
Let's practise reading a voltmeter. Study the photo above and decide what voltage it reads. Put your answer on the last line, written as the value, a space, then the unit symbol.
82 V
